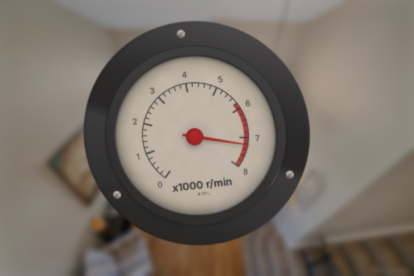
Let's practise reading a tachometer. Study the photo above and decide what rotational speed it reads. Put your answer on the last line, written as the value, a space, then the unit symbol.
7200 rpm
